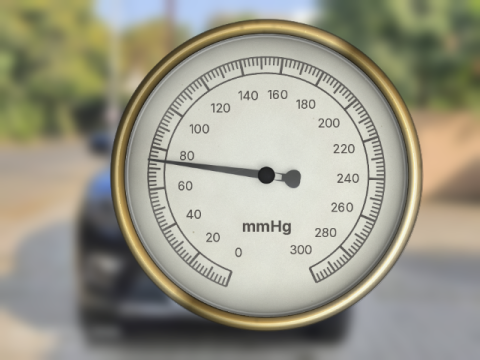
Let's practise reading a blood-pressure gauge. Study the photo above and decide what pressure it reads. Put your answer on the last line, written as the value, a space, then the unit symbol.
74 mmHg
